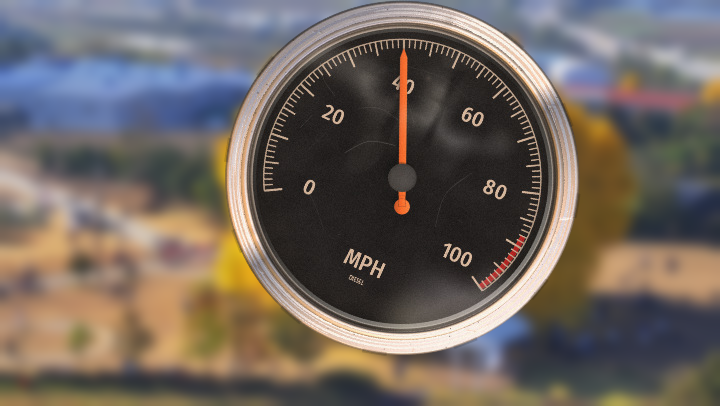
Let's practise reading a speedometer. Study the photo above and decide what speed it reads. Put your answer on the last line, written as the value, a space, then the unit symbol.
40 mph
